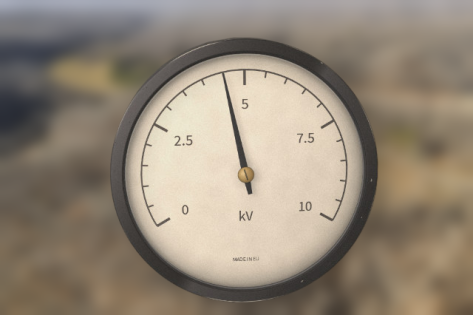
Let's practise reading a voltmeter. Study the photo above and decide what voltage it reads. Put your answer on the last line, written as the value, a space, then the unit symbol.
4.5 kV
